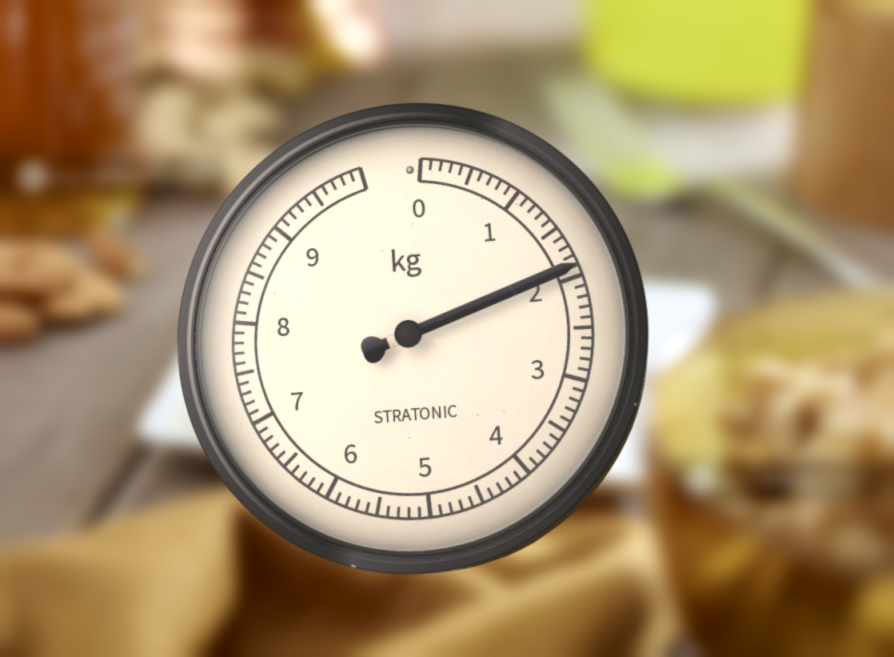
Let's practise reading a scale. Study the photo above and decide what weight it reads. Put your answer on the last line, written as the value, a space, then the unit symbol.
1.9 kg
